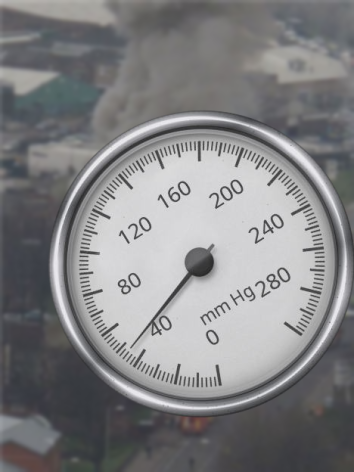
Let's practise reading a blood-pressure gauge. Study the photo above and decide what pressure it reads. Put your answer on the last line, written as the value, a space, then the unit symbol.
46 mmHg
